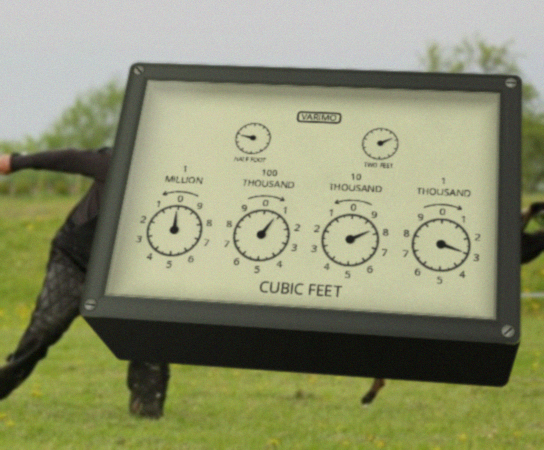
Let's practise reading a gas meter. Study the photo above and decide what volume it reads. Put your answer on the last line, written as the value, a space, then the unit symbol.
8300 ft³
